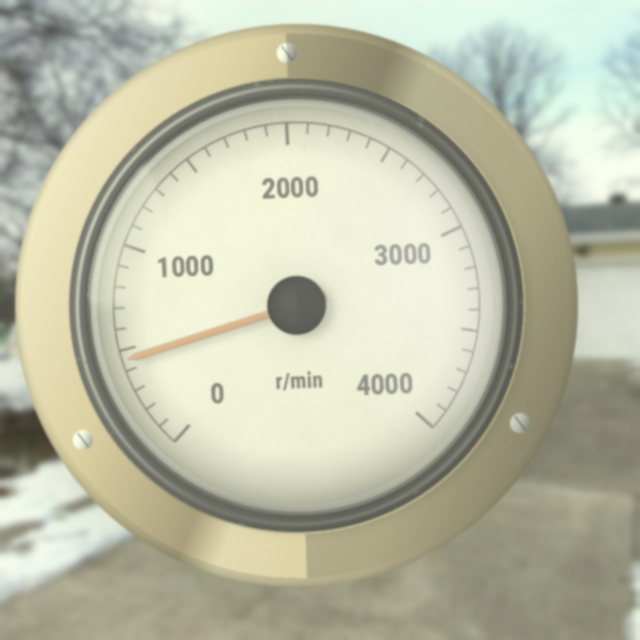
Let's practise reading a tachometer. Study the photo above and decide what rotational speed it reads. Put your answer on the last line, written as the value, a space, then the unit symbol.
450 rpm
